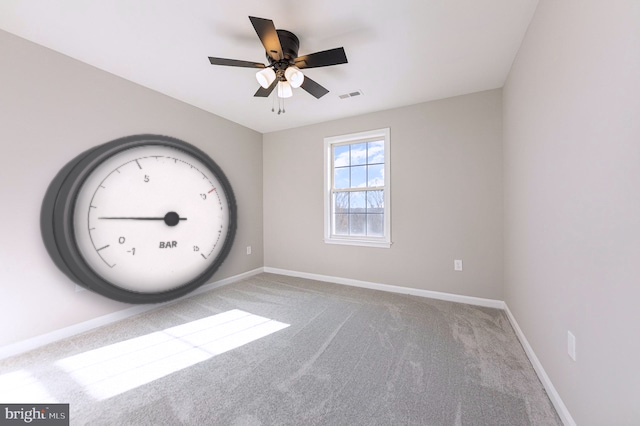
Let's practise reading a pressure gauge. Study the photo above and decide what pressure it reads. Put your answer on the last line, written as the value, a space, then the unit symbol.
1.5 bar
